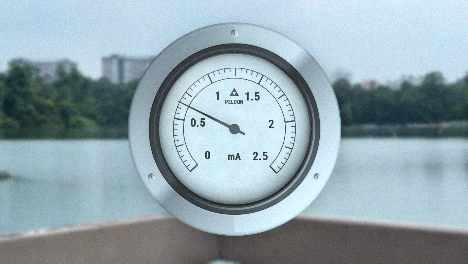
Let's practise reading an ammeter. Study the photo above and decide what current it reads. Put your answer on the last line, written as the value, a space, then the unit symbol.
0.65 mA
